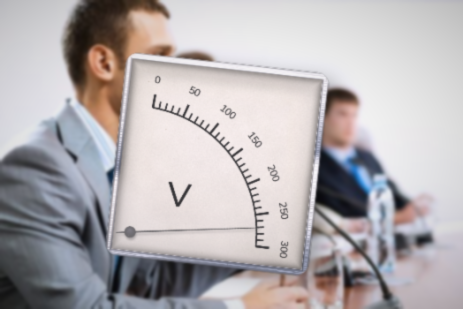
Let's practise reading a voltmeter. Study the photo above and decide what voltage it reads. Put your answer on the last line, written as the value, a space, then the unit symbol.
270 V
